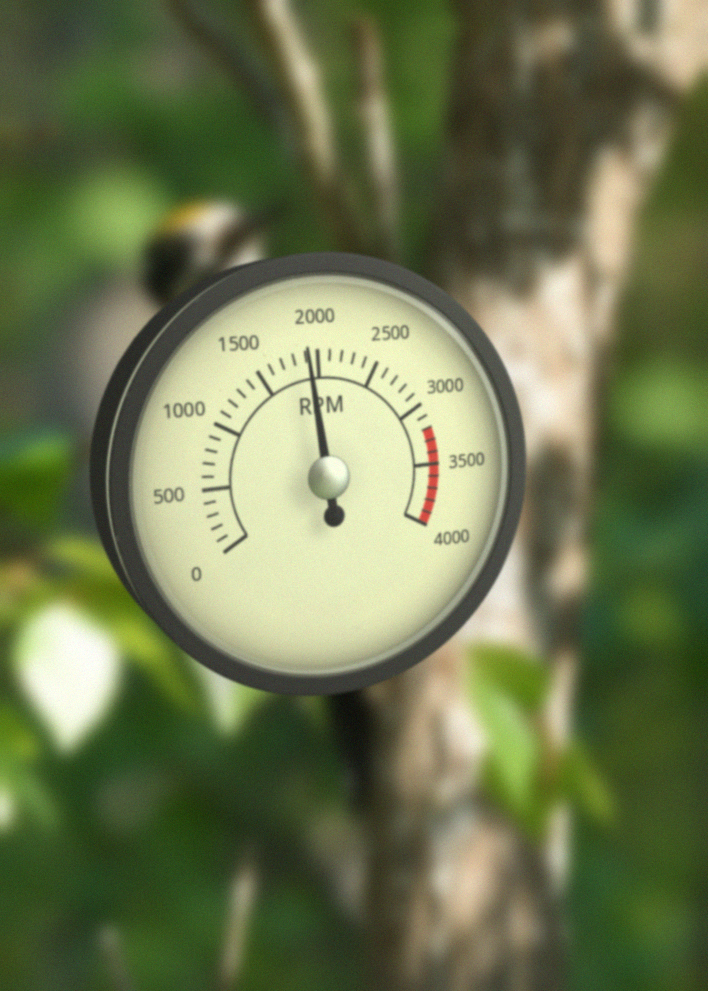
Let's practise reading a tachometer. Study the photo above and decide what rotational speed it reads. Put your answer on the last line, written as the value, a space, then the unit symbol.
1900 rpm
